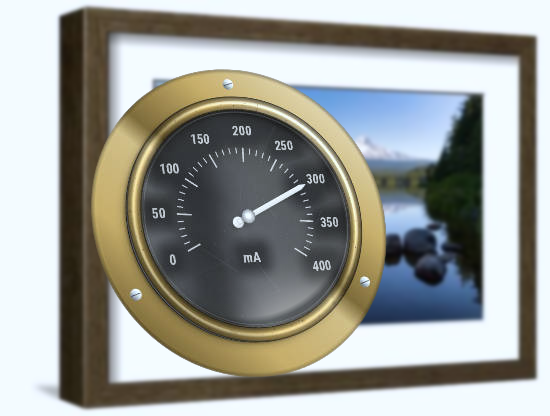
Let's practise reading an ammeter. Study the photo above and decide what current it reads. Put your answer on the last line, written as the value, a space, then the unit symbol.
300 mA
